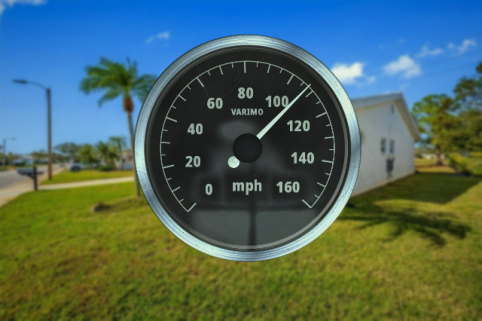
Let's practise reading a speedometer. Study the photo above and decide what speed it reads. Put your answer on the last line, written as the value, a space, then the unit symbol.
107.5 mph
